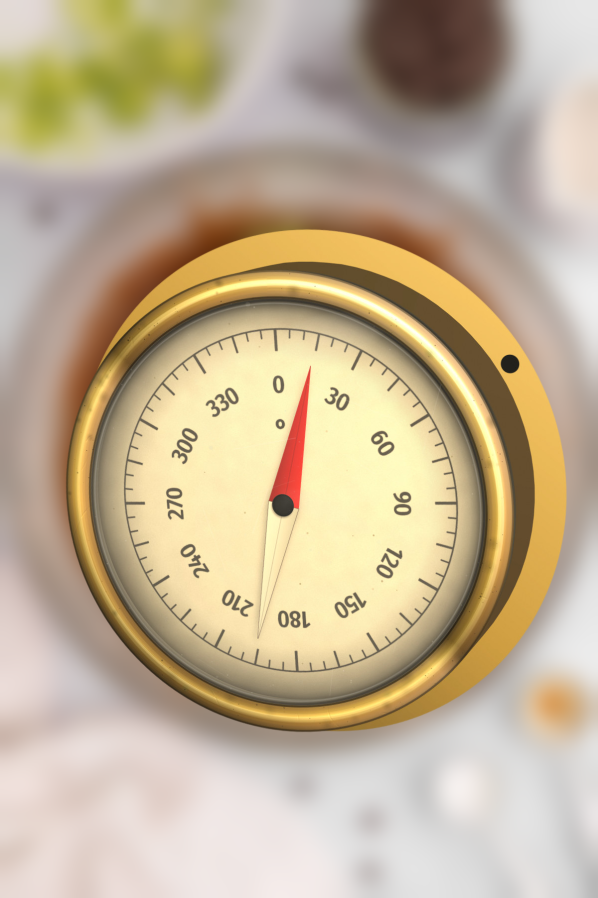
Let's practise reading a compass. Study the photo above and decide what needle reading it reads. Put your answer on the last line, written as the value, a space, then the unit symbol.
15 °
